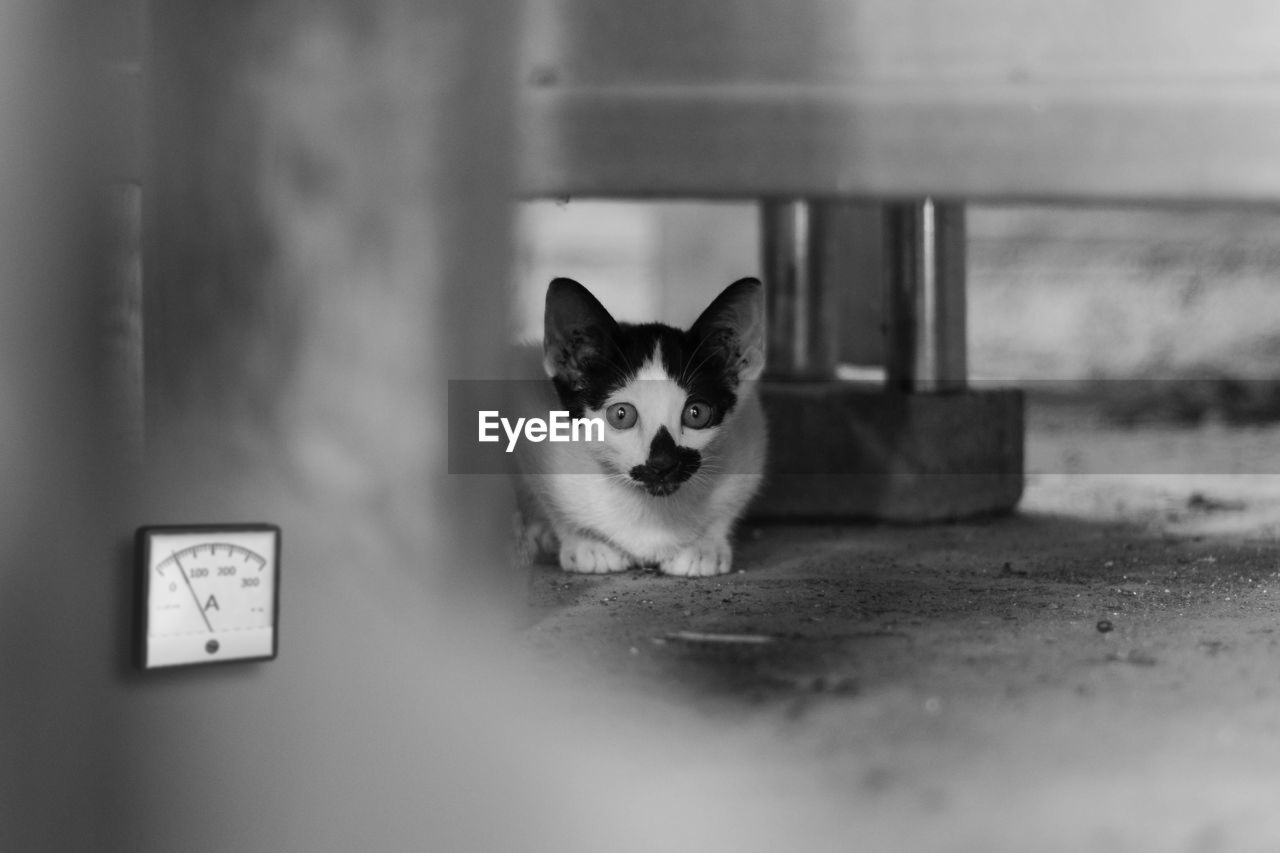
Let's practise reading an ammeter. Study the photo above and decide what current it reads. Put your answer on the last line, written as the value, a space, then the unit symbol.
50 A
